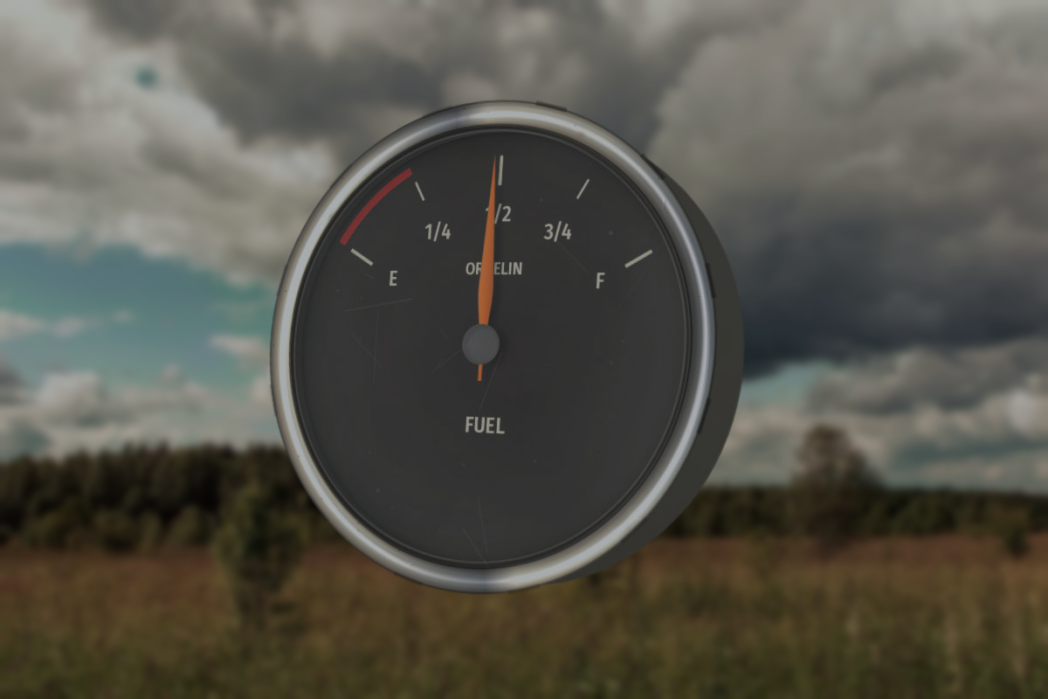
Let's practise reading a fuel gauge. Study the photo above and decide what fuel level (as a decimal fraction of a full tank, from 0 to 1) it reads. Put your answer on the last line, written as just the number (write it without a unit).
0.5
